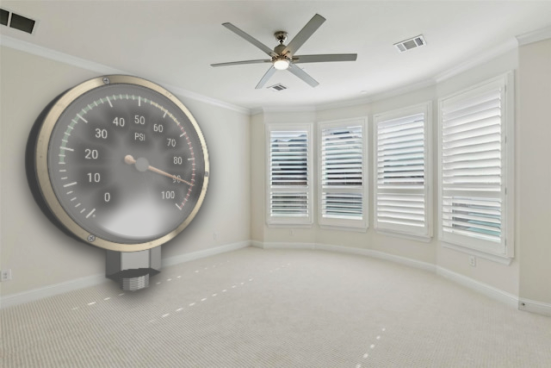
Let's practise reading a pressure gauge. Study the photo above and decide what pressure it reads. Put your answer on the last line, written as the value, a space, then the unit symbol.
90 psi
